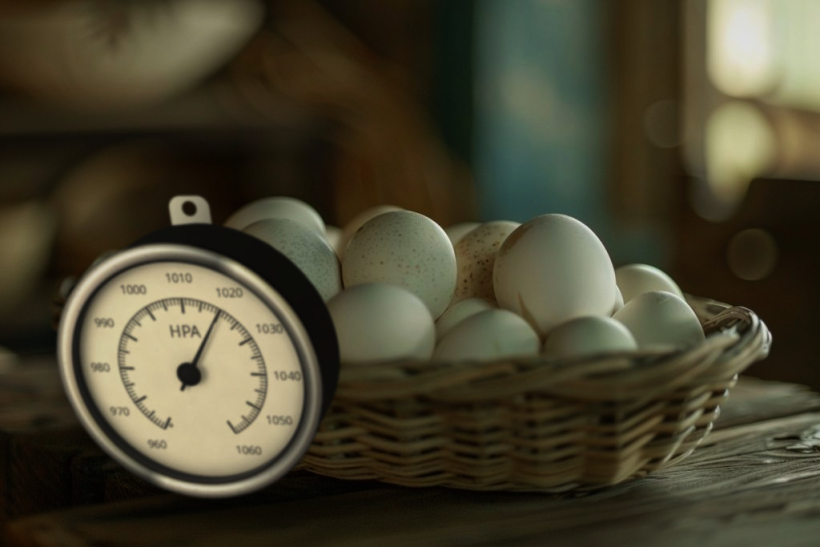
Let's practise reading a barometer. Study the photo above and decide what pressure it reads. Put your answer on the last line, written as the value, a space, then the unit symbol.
1020 hPa
